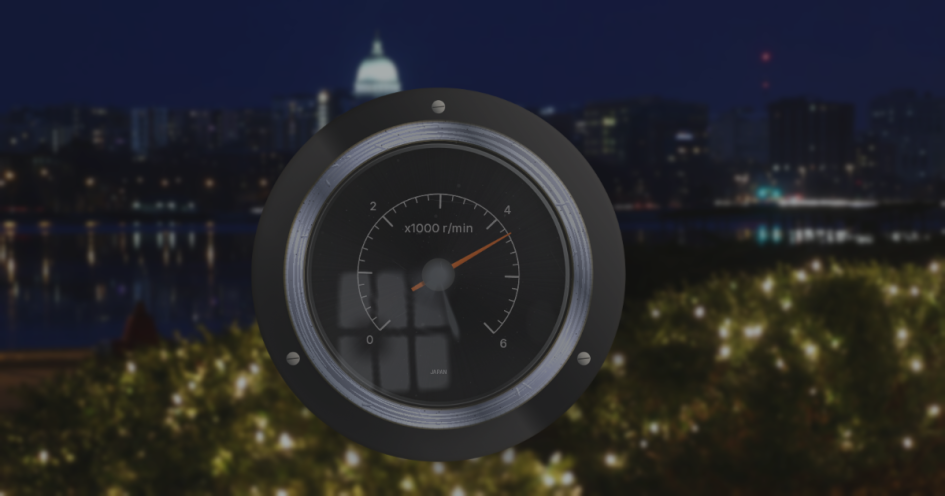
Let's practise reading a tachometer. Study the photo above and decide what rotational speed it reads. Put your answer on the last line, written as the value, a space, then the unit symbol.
4300 rpm
